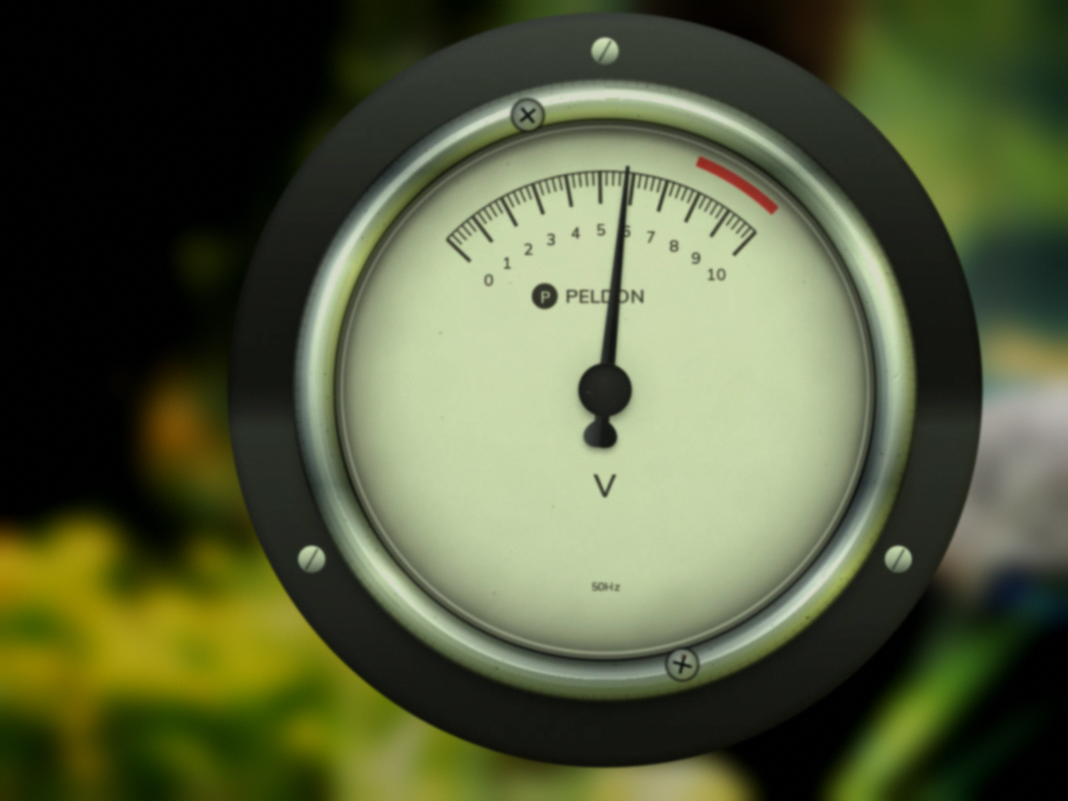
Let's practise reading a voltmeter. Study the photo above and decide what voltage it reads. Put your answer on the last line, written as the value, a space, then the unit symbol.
5.8 V
